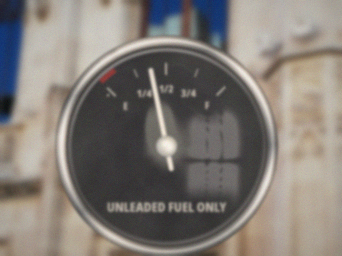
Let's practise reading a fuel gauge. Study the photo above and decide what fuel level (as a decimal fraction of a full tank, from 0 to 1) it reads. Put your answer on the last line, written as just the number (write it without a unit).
0.375
